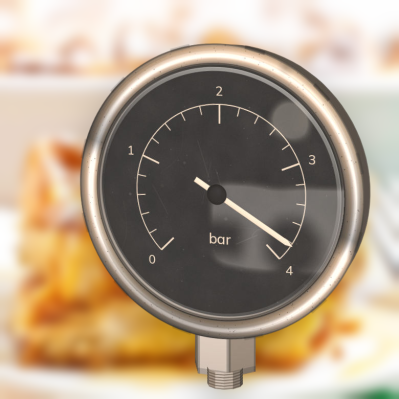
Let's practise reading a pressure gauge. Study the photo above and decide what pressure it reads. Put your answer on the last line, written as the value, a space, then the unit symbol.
3.8 bar
